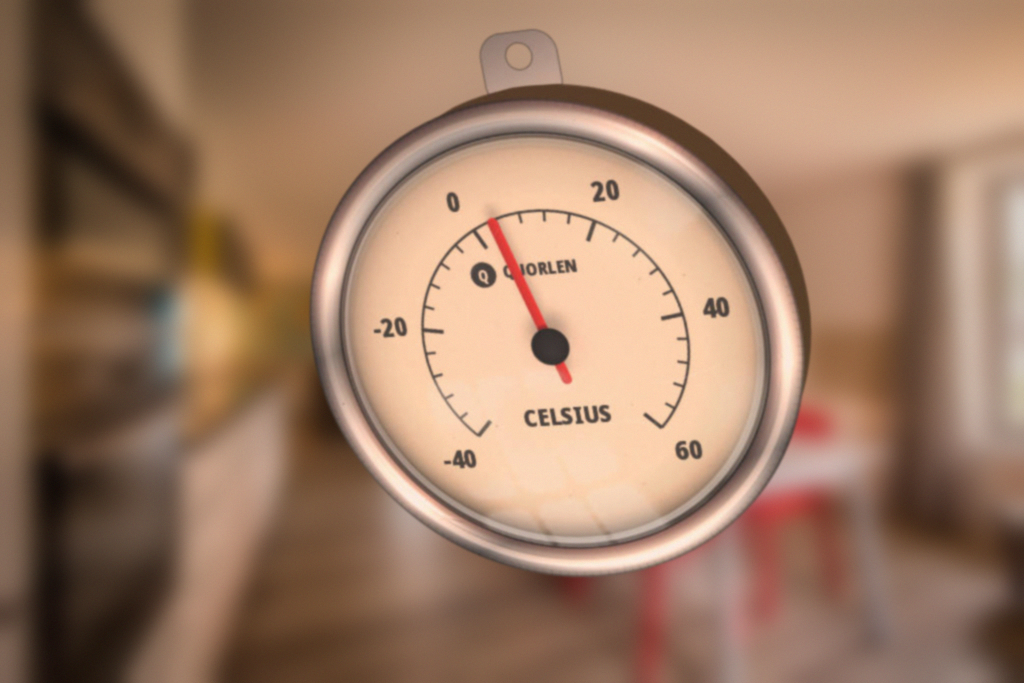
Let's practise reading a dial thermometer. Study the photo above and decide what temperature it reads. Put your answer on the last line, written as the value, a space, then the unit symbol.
4 °C
